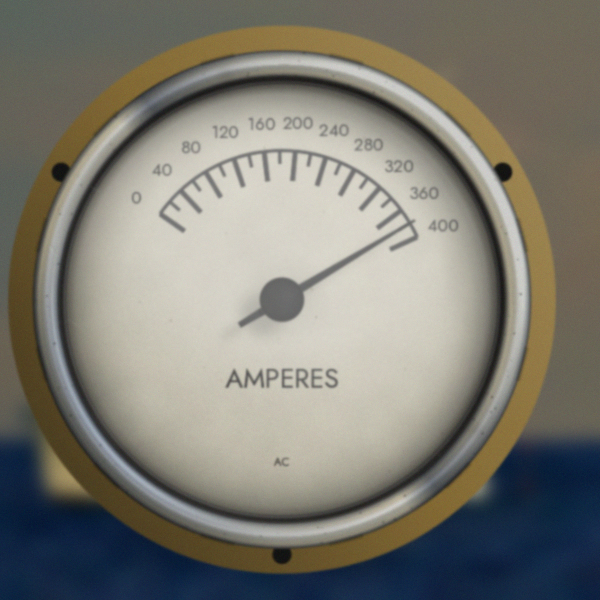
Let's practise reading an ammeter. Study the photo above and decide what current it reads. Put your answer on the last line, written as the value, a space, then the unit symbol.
380 A
